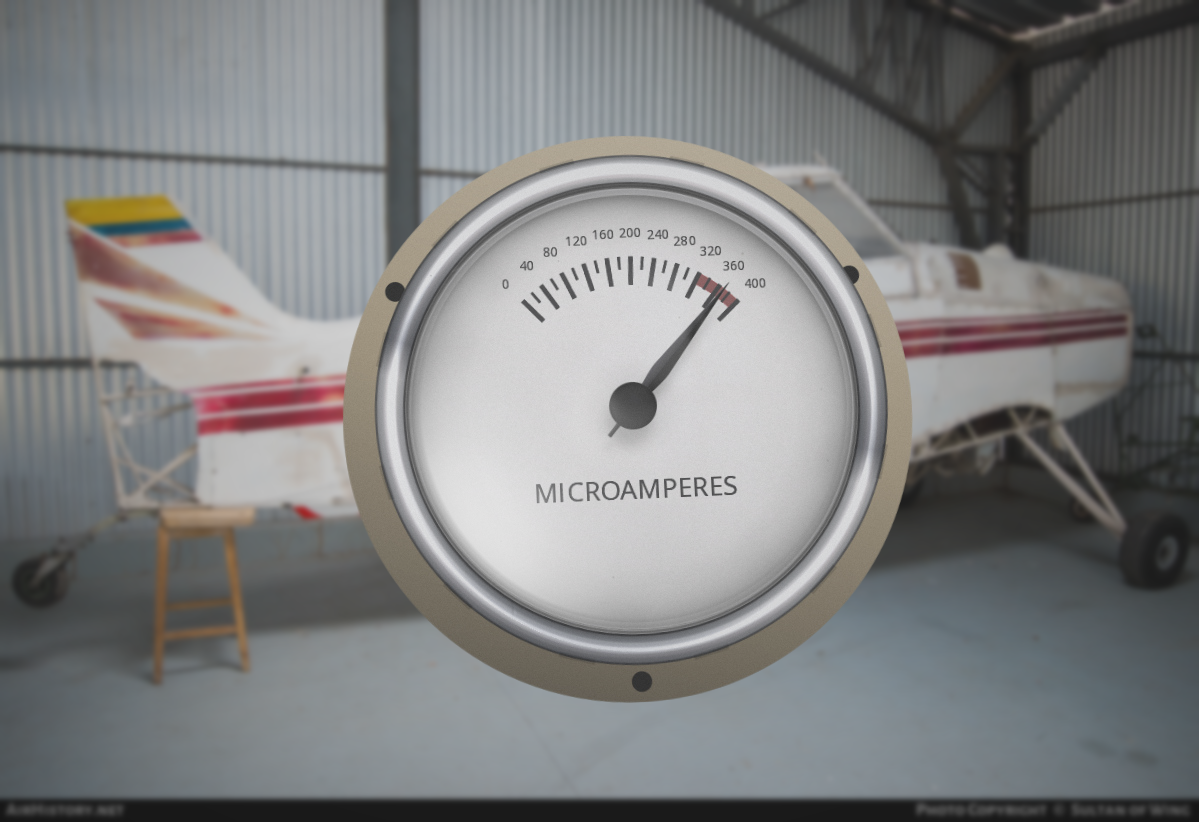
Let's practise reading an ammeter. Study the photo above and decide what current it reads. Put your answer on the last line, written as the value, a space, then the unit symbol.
370 µA
